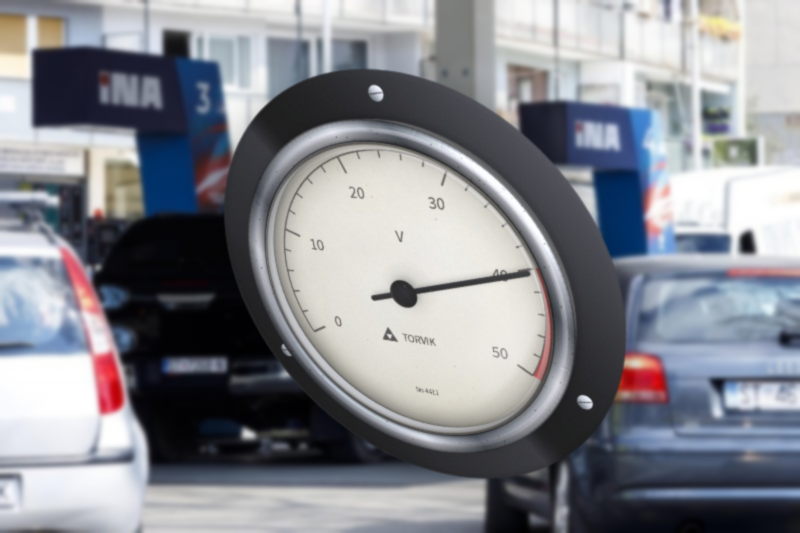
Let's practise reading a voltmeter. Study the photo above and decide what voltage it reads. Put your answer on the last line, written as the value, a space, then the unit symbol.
40 V
